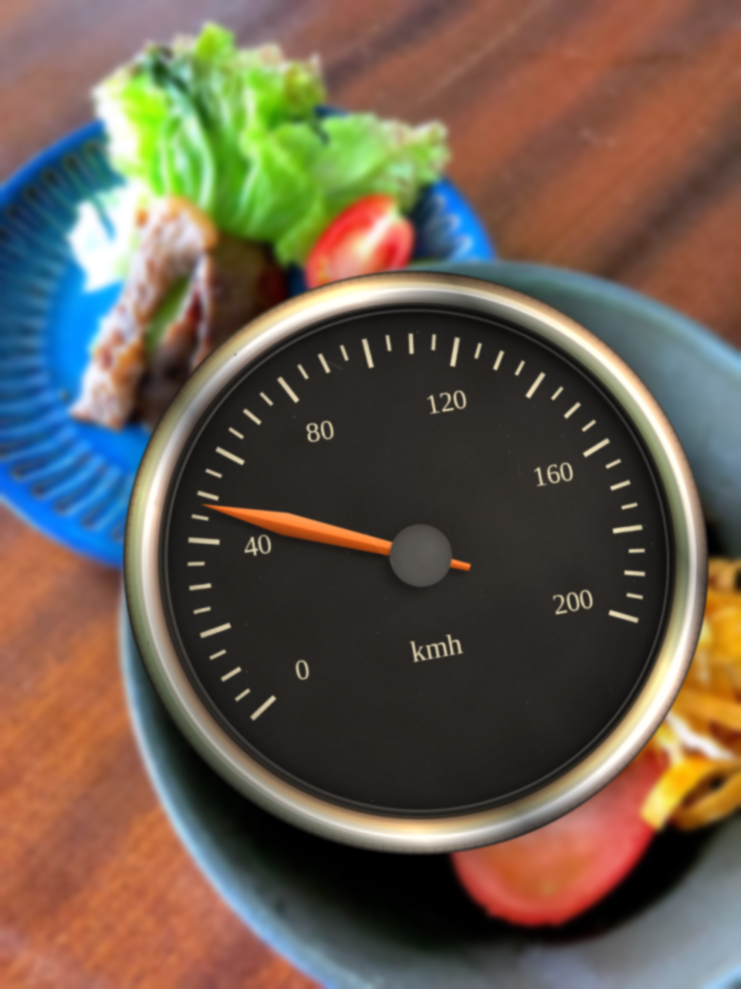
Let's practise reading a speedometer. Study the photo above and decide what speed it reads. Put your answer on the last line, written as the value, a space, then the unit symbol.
47.5 km/h
